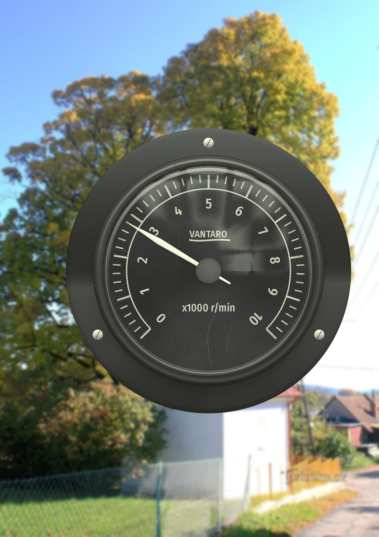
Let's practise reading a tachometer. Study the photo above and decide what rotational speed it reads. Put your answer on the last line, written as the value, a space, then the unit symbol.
2800 rpm
